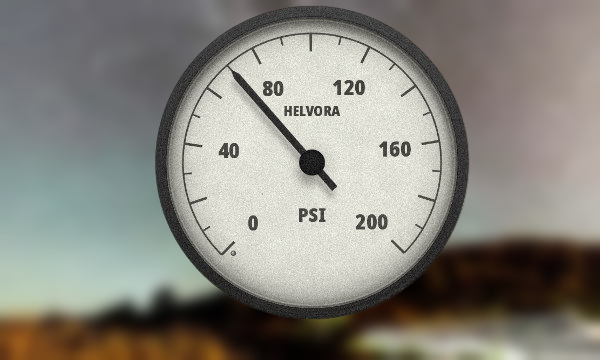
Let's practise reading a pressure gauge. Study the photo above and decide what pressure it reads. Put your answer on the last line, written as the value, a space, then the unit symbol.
70 psi
